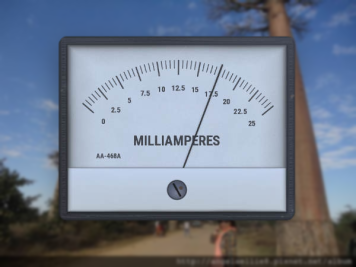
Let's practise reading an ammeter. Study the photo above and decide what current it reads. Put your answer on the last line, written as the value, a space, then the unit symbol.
17.5 mA
